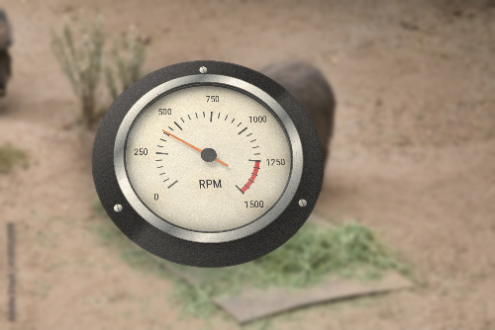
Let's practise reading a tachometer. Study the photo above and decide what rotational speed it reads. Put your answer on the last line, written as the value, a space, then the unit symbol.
400 rpm
